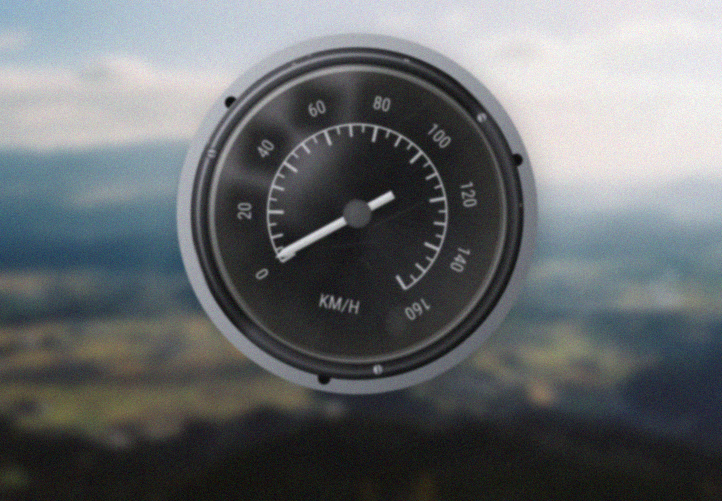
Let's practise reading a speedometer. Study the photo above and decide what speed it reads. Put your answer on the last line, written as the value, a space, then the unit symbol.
2.5 km/h
